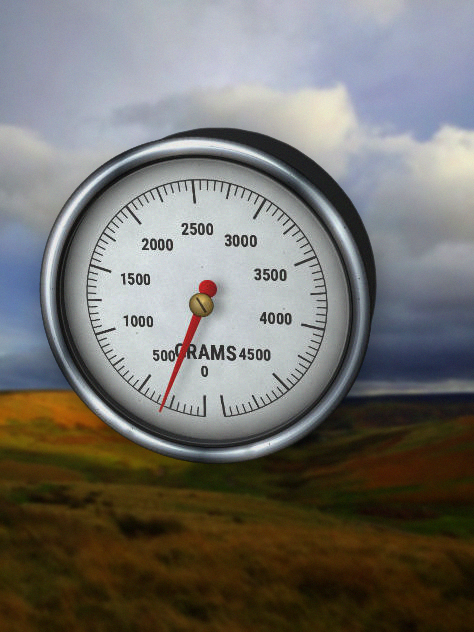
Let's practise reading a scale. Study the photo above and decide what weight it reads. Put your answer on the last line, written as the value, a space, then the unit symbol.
300 g
